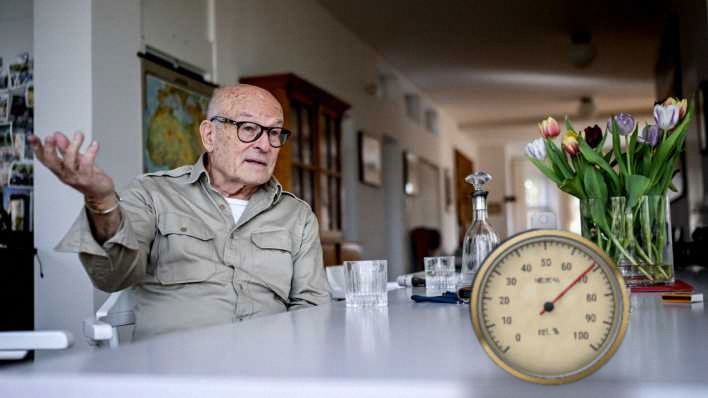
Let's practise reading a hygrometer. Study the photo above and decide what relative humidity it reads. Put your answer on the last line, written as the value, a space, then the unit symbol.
68 %
